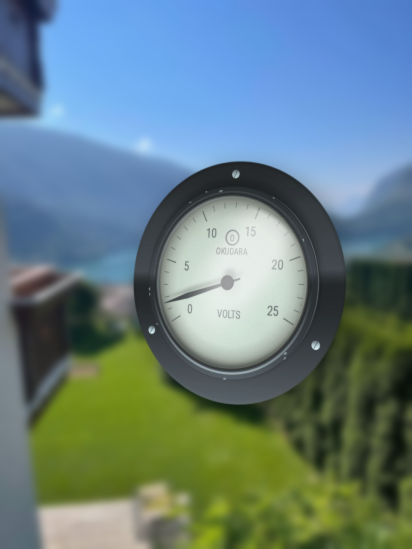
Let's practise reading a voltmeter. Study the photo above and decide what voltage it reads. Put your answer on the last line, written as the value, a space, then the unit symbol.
1.5 V
